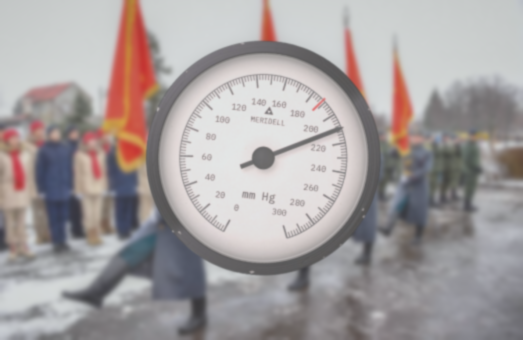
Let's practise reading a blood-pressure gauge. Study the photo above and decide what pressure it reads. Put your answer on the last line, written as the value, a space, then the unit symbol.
210 mmHg
